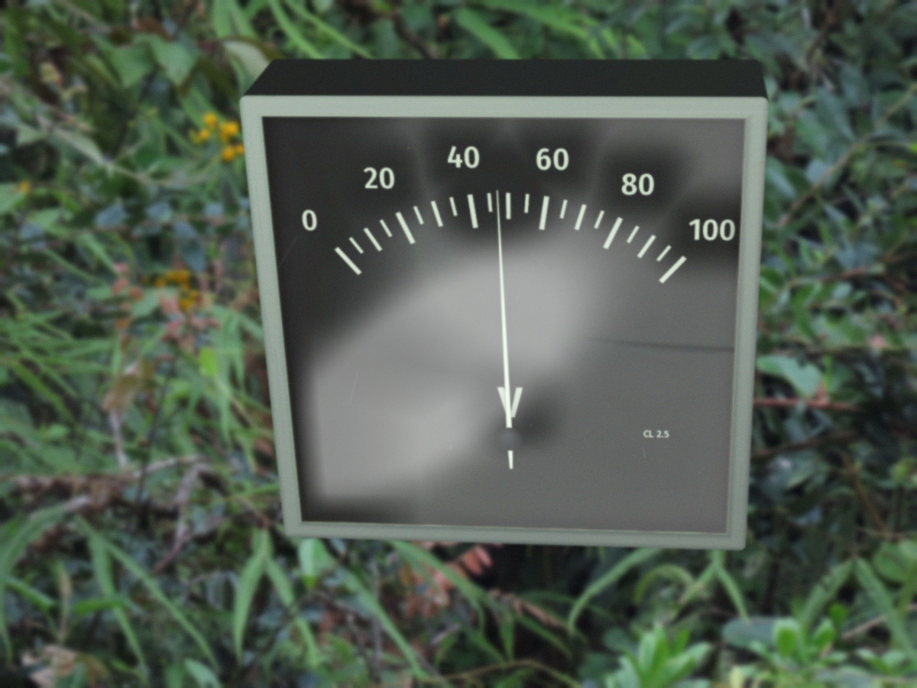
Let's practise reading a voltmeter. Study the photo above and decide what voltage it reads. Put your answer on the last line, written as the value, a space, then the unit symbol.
47.5 V
